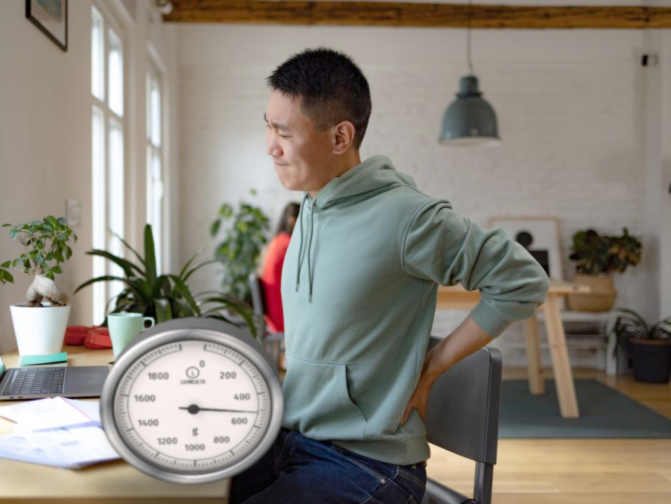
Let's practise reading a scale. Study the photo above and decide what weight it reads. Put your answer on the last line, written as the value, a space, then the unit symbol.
500 g
